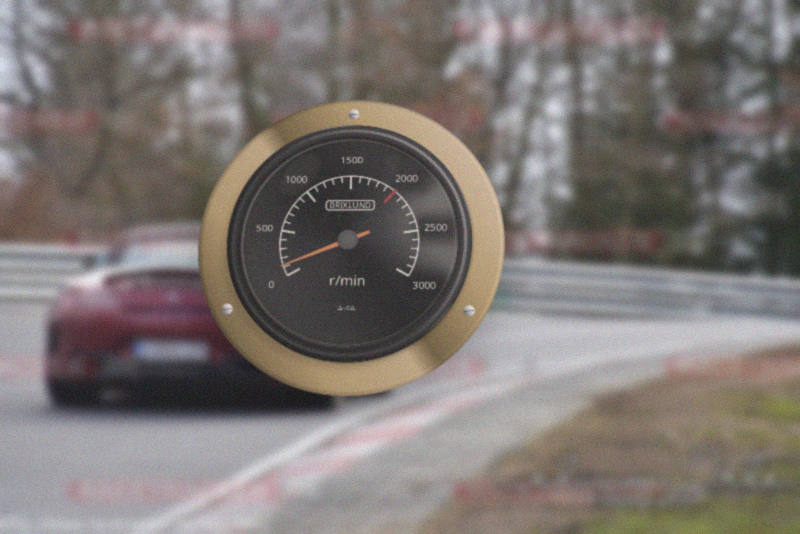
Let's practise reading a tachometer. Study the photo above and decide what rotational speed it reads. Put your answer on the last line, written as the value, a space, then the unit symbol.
100 rpm
